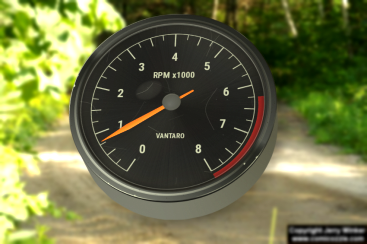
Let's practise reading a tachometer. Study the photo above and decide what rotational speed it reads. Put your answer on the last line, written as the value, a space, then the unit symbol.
750 rpm
